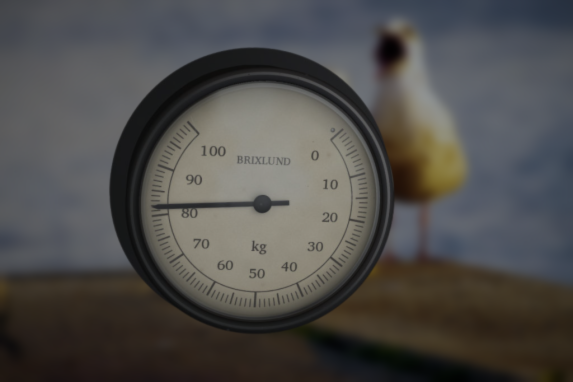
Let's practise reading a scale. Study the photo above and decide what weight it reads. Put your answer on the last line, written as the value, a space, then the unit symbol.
82 kg
